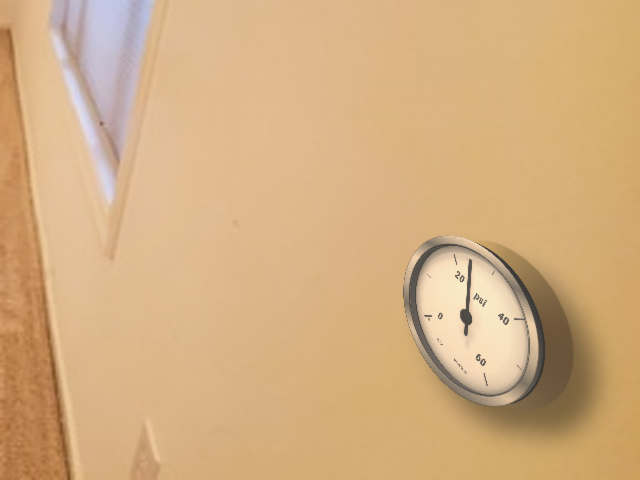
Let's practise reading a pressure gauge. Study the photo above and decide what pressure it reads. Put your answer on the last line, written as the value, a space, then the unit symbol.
25 psi
